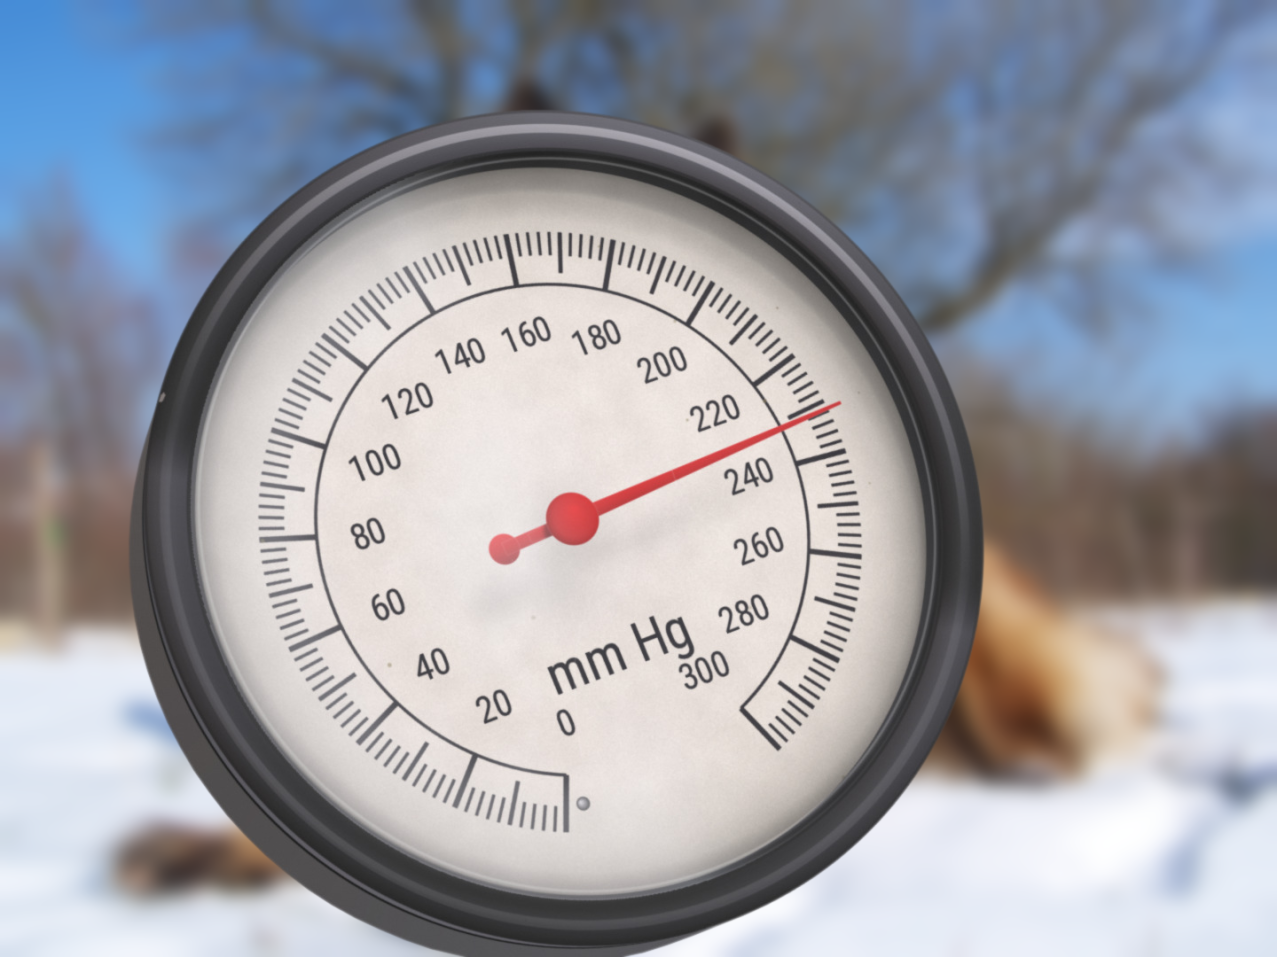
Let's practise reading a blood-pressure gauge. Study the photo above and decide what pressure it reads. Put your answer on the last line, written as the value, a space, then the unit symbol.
232 mmHg
